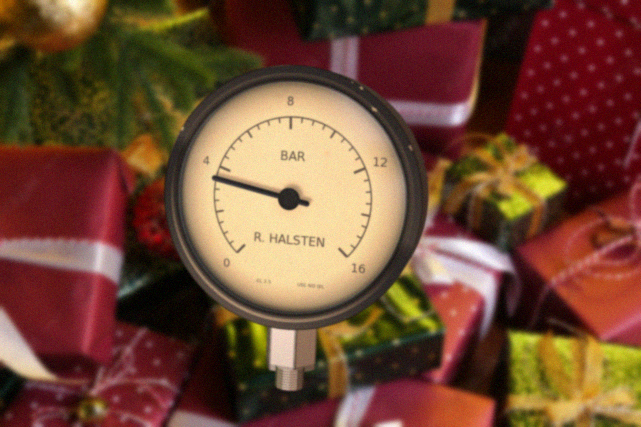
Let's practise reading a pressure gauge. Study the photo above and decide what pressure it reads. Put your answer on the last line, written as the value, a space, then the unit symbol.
3.5 bar
